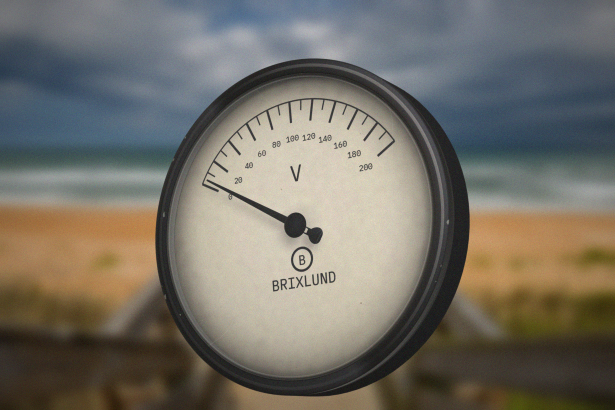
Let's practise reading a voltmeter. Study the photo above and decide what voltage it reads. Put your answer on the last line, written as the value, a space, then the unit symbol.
5 V
